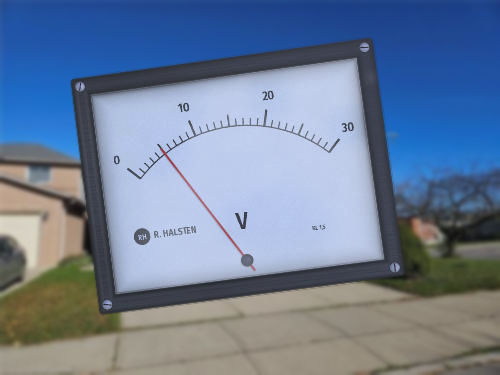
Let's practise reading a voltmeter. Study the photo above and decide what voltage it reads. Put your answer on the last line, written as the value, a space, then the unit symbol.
5 V
